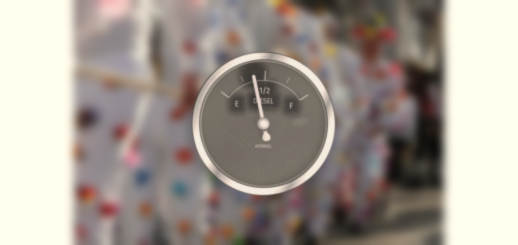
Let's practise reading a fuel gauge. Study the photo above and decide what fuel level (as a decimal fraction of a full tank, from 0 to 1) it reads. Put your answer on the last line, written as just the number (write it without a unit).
0.375
